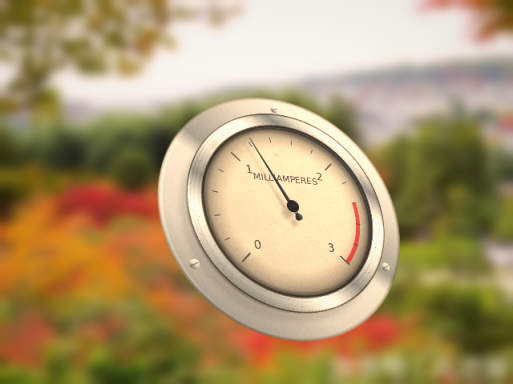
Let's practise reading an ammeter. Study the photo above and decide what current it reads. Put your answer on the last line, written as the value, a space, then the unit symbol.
1.2 mA
